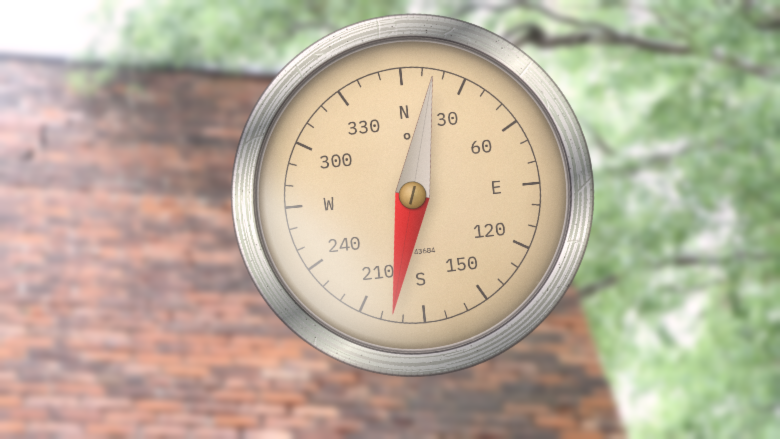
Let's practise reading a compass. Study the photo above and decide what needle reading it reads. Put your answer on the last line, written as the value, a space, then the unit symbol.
195 °
